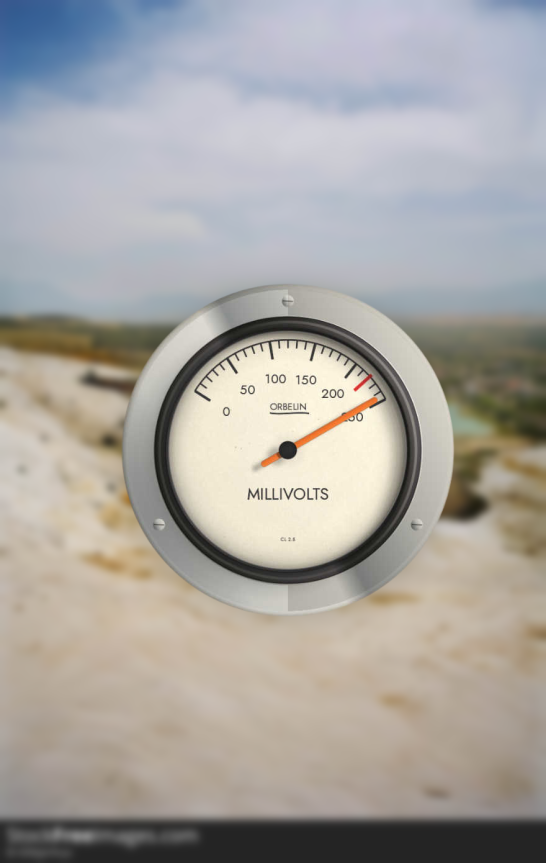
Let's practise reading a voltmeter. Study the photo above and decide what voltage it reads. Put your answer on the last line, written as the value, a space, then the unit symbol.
245 mV
